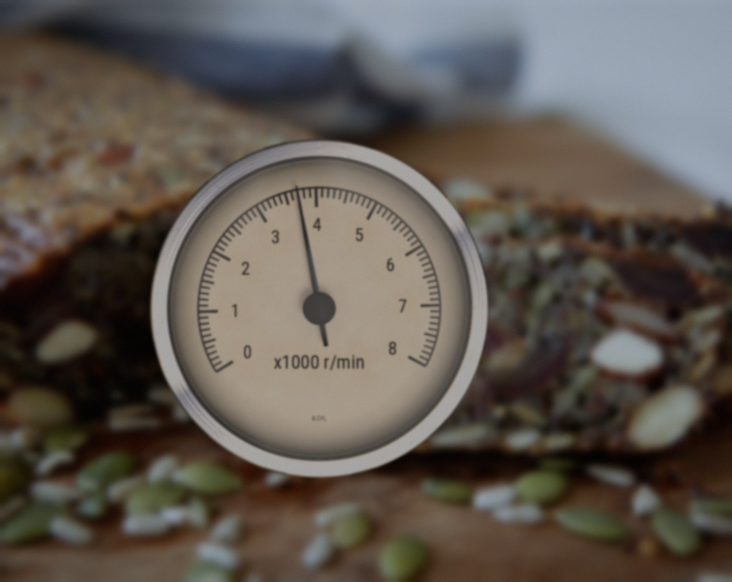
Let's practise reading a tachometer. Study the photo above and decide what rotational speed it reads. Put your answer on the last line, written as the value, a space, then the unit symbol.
3700 rpm
